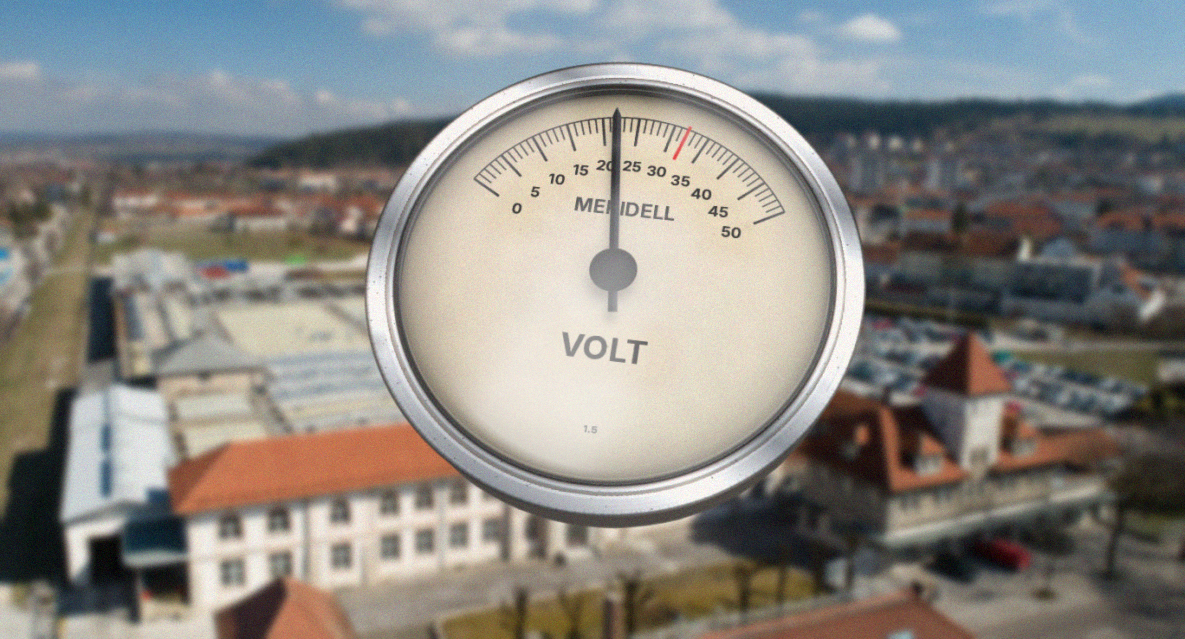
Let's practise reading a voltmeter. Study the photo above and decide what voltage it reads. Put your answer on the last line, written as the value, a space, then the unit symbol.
22 V
